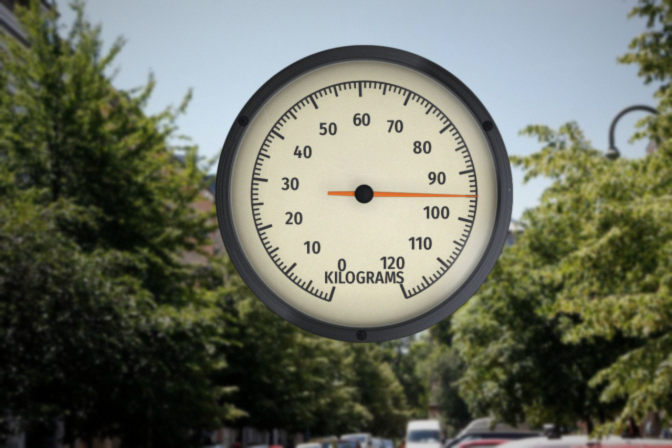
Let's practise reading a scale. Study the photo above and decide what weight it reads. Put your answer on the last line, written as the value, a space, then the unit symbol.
95 kg
